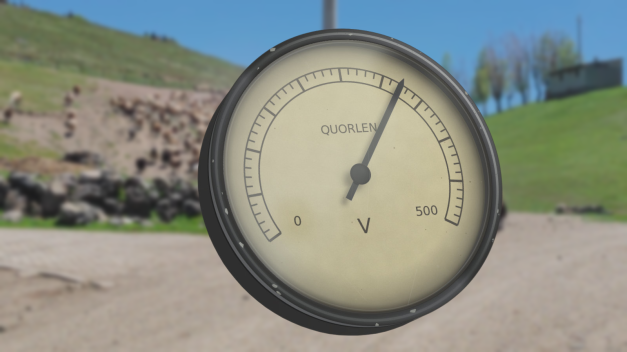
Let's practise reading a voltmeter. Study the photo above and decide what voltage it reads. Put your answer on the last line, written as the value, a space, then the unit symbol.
320 V
